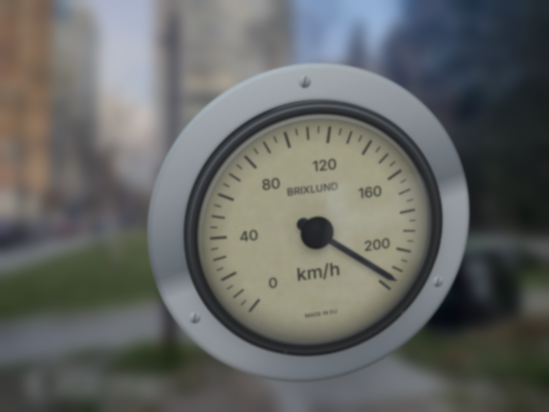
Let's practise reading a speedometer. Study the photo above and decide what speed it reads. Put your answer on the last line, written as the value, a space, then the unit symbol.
215 km/h
